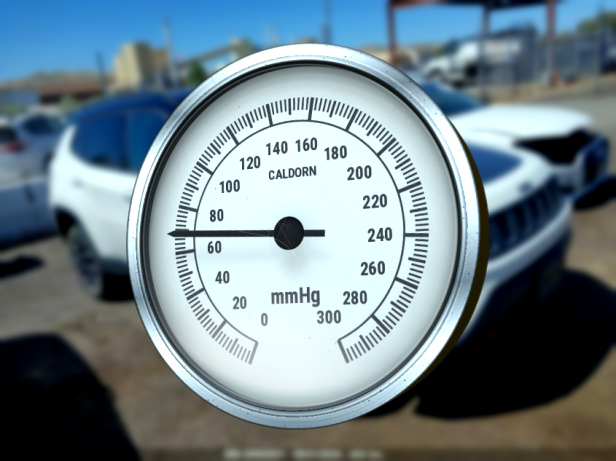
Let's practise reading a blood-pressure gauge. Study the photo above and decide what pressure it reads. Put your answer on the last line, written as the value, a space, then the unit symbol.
68 mmHg
